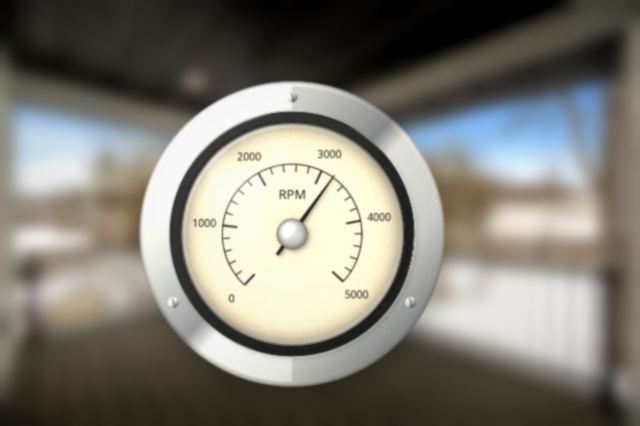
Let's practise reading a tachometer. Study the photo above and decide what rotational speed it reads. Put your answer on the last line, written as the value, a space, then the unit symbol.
3200 rpm
